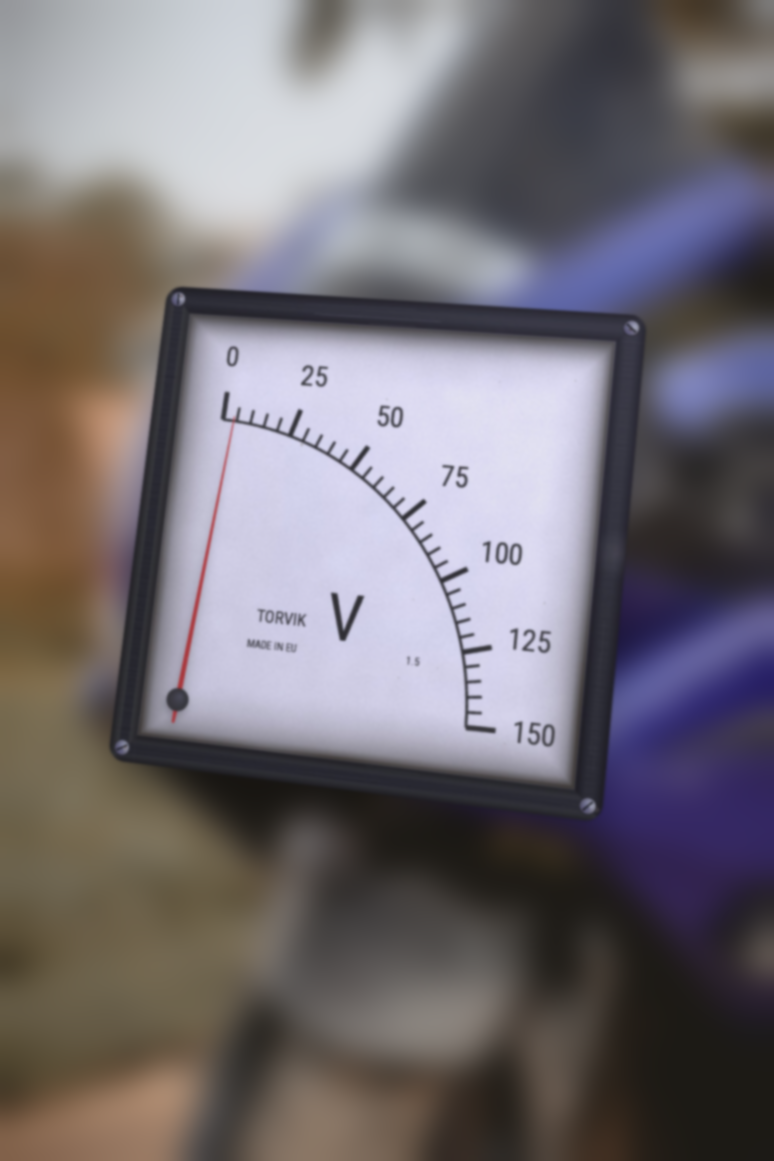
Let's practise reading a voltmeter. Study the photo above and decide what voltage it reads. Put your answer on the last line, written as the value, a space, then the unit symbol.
5 V
